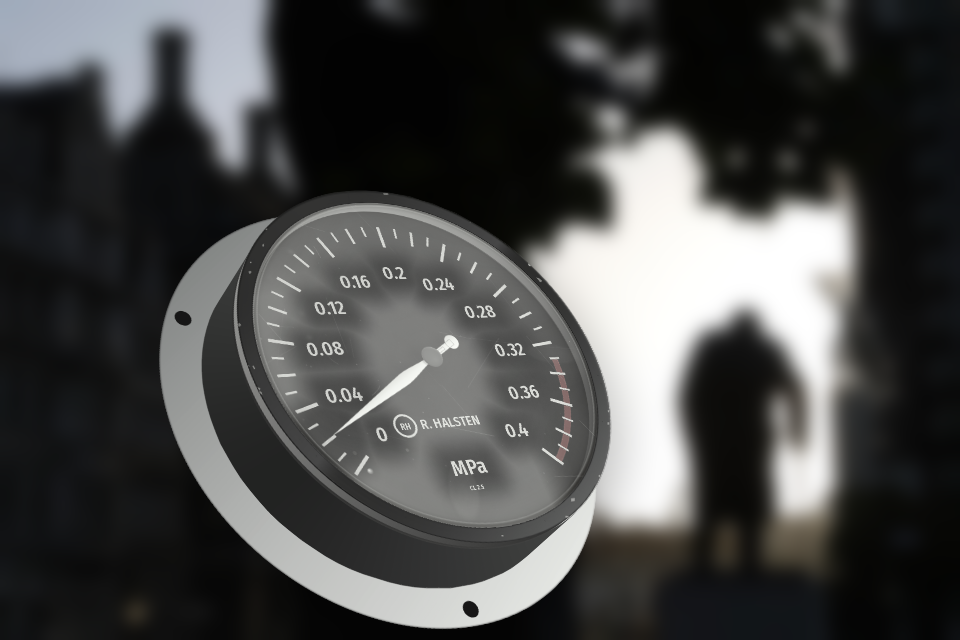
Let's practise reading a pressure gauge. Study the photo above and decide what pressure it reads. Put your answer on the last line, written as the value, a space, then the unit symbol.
0.02 MPa
